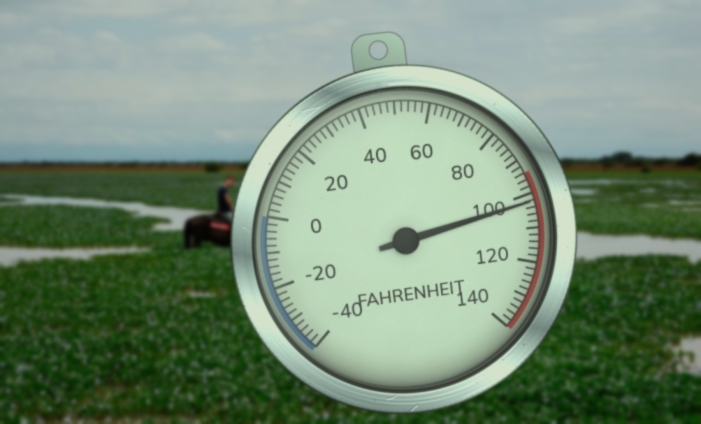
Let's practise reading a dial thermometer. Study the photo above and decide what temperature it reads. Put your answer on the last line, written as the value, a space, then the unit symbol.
102 °F
